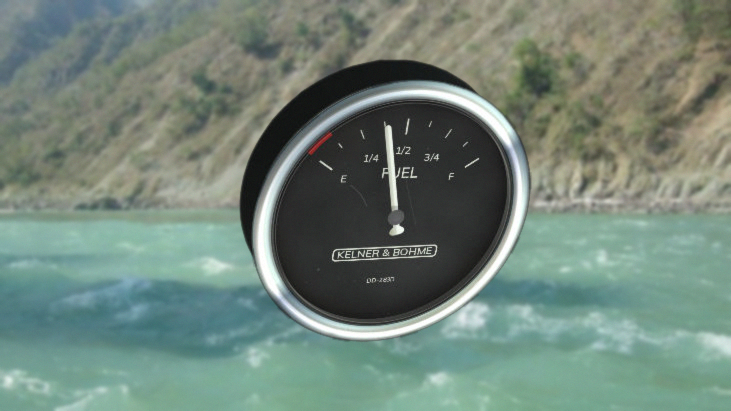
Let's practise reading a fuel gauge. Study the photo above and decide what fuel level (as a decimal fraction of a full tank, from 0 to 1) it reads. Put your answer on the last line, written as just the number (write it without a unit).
0.375
